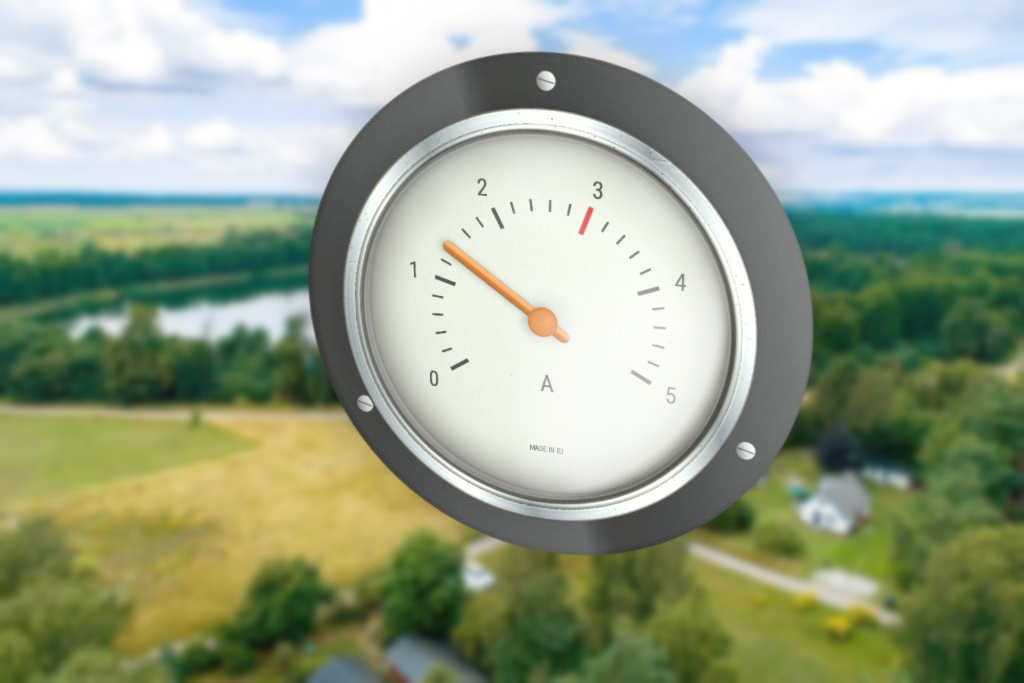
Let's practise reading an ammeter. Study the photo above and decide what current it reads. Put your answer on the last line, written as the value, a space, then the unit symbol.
1.4 A
